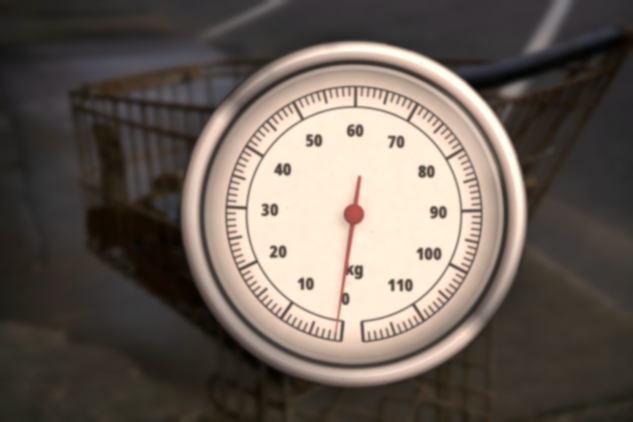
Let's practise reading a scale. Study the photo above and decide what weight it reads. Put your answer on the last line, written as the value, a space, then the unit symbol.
1 kg
